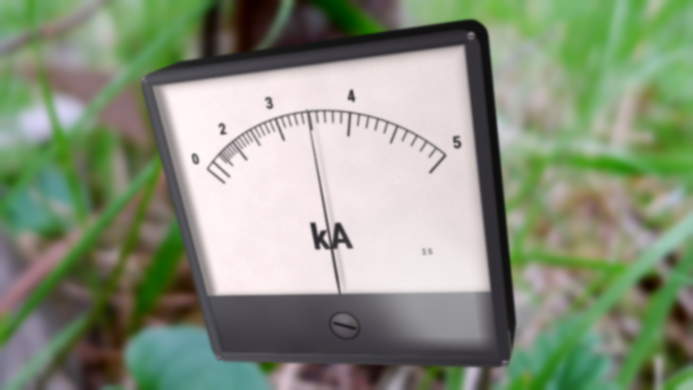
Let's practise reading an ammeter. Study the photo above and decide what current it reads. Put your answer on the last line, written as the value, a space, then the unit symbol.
3.5 kA
